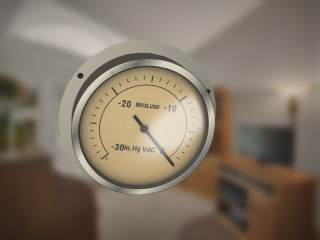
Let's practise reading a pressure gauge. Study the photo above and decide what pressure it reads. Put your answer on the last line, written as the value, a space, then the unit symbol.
0 inHg
